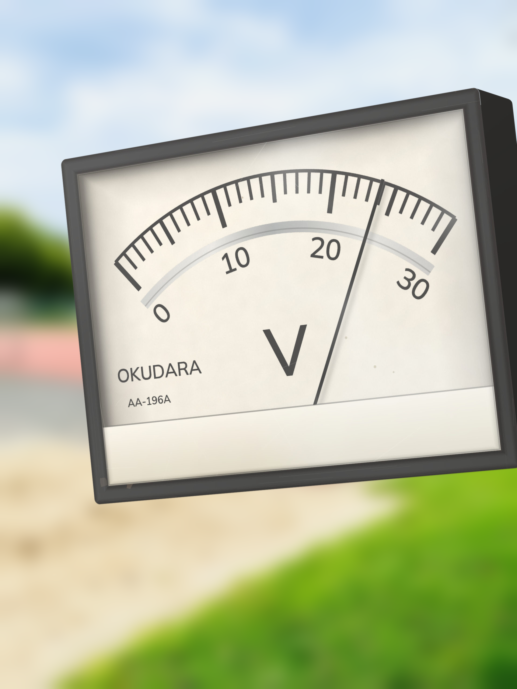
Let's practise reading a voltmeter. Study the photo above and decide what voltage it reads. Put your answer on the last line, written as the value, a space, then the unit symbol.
24 V
